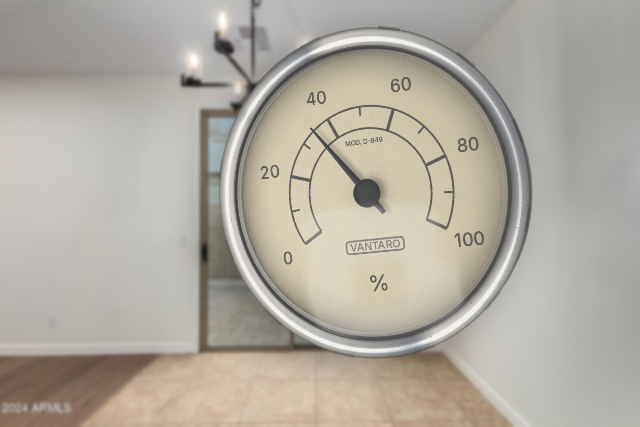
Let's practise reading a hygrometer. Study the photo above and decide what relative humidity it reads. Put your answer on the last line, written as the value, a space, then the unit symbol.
35 %
